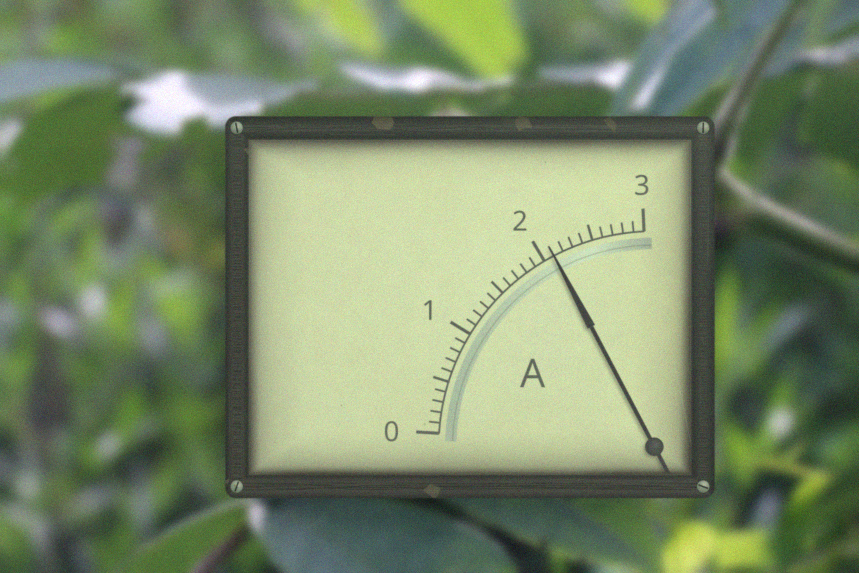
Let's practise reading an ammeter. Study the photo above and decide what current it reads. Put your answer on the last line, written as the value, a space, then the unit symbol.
2.1 A
